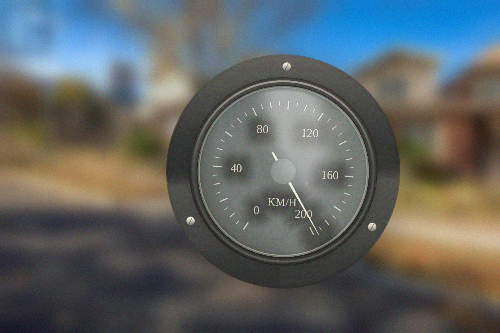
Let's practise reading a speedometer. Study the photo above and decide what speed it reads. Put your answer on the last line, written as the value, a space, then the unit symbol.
197.5 km/h
